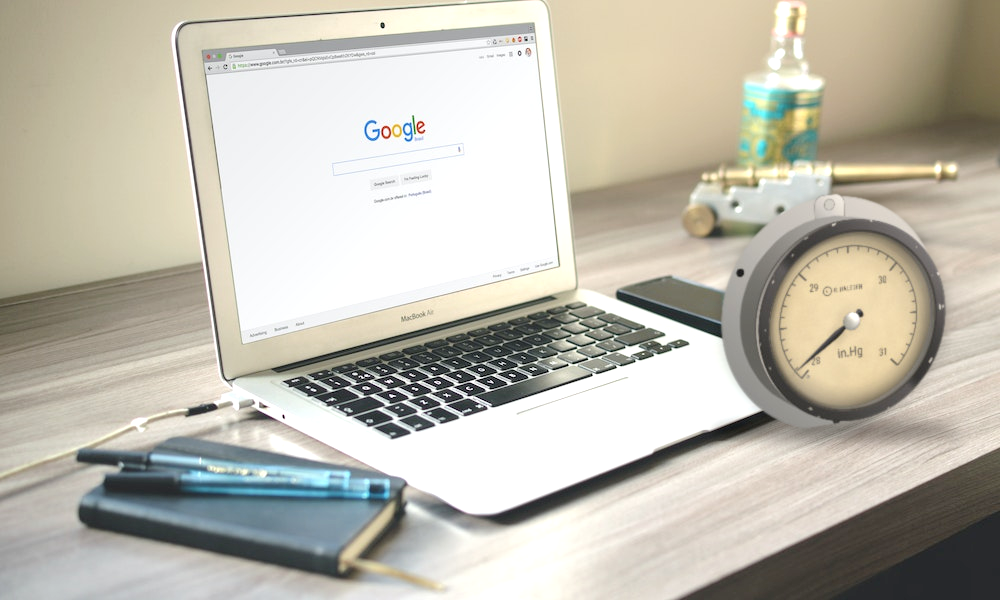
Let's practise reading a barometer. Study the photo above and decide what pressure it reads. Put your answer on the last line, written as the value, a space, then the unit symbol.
28.1 inHg
